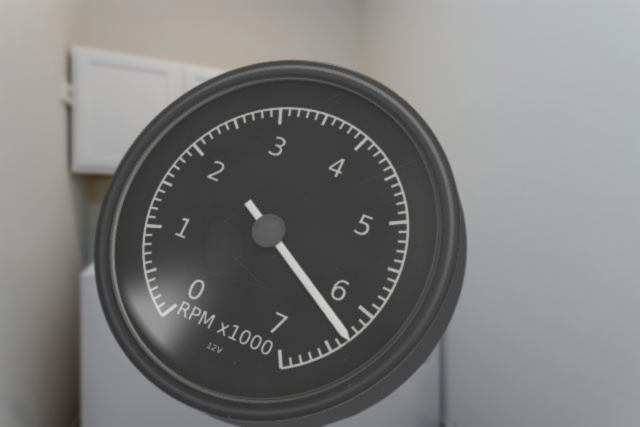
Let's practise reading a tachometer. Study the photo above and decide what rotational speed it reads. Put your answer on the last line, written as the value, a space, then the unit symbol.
6300 rpm
